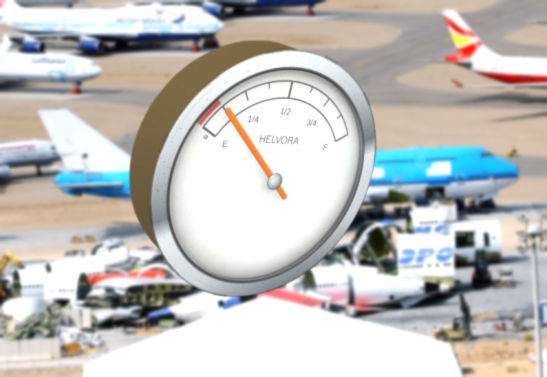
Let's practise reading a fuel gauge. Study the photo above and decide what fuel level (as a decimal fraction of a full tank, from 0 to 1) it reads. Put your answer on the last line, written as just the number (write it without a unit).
0.125
